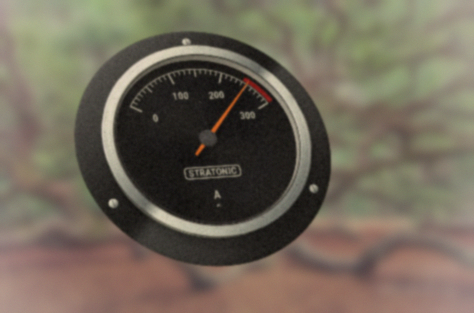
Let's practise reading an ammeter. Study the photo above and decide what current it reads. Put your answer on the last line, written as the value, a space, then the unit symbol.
250 A
